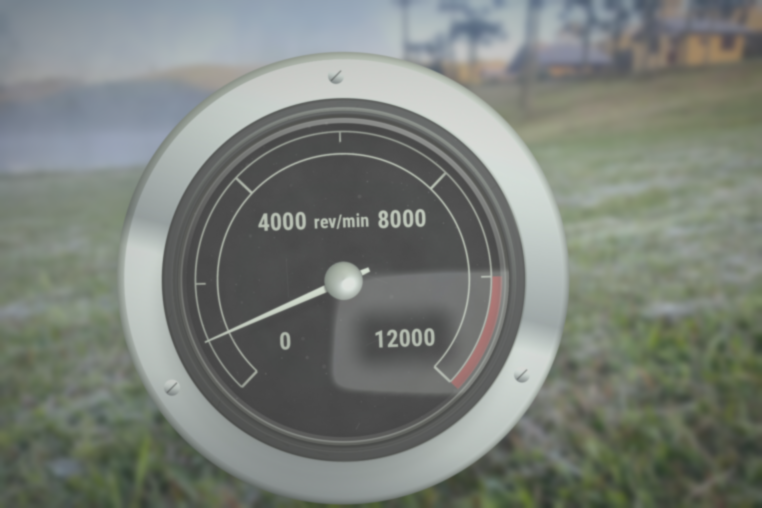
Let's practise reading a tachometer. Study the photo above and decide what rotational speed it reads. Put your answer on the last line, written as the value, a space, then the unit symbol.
1000 rpm
